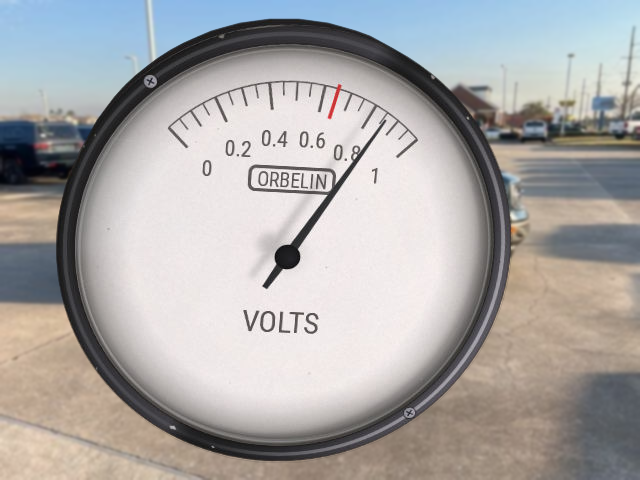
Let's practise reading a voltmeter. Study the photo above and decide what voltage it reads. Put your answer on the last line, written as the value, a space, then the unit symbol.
0.85 V
